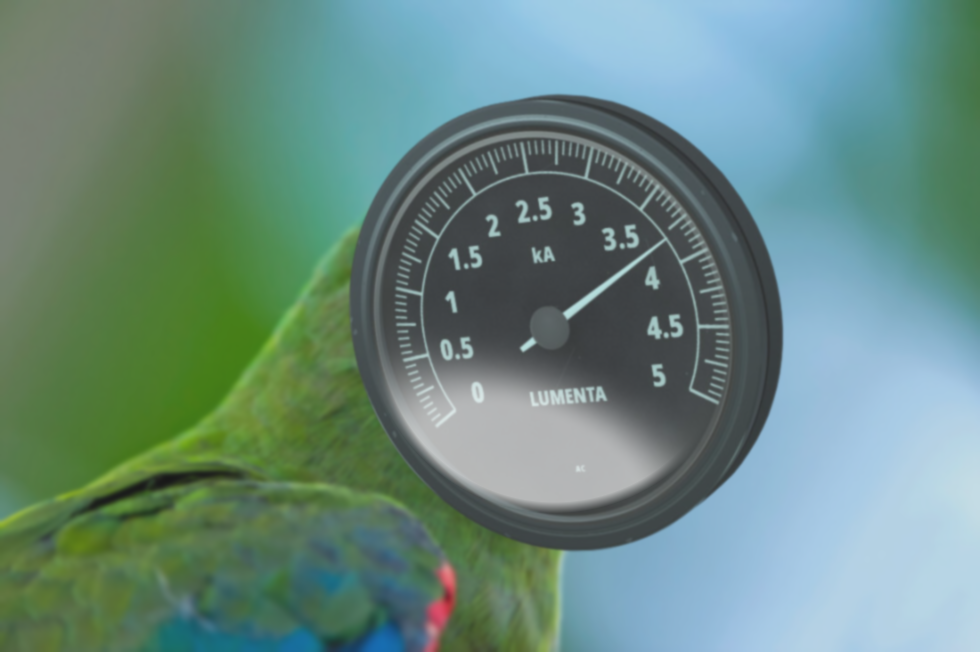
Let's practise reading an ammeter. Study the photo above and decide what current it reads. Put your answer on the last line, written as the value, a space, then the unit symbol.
3.8 kA
